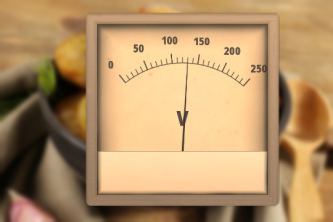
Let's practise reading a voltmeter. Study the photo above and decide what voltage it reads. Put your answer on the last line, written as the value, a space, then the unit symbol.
130 V
